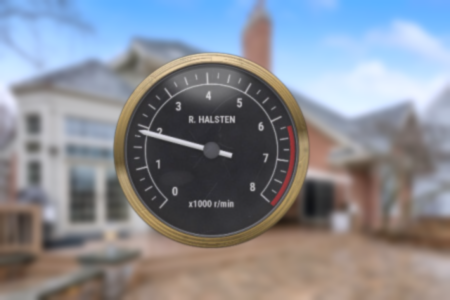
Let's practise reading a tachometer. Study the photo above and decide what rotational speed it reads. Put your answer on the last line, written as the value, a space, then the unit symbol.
1875 rpm
